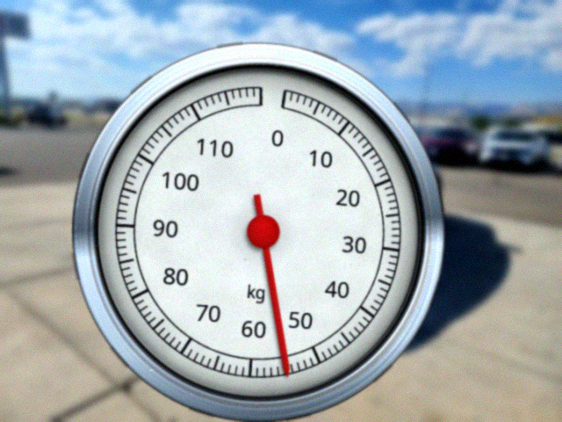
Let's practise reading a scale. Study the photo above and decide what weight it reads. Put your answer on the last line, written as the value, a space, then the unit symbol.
55 kg
